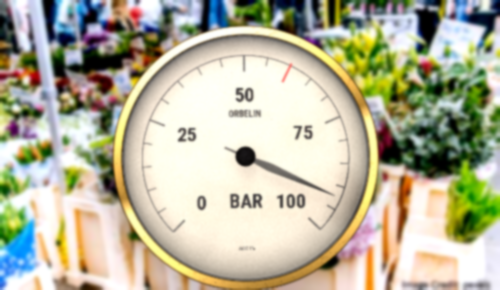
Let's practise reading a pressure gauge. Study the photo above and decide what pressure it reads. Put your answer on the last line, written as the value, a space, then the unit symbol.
92.5 bar
